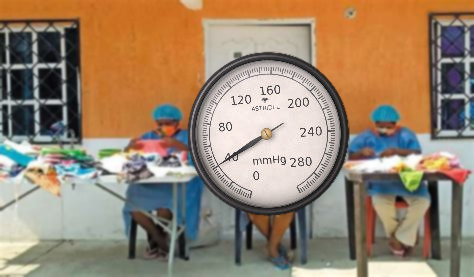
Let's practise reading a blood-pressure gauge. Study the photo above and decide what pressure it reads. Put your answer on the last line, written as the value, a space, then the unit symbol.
40 mmHg
